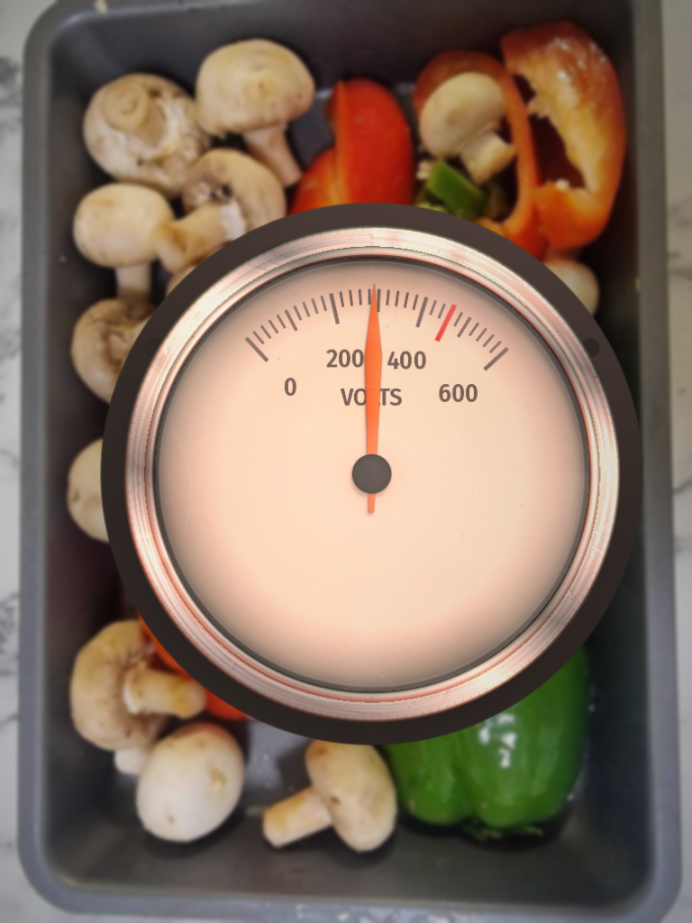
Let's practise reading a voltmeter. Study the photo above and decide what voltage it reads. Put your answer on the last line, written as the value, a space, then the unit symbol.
290 V
